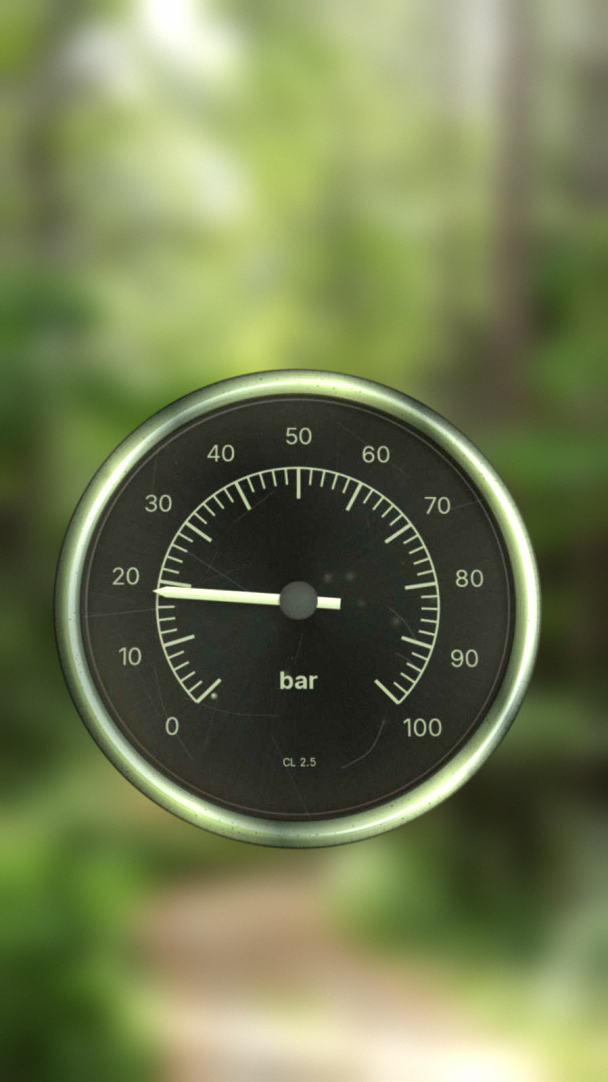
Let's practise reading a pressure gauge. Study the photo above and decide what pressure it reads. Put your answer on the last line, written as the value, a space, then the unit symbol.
18 bar
